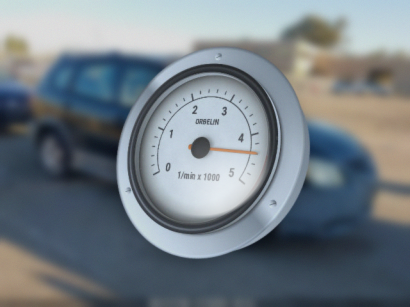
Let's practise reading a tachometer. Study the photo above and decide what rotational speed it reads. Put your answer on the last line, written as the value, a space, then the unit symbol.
4400 rpm
